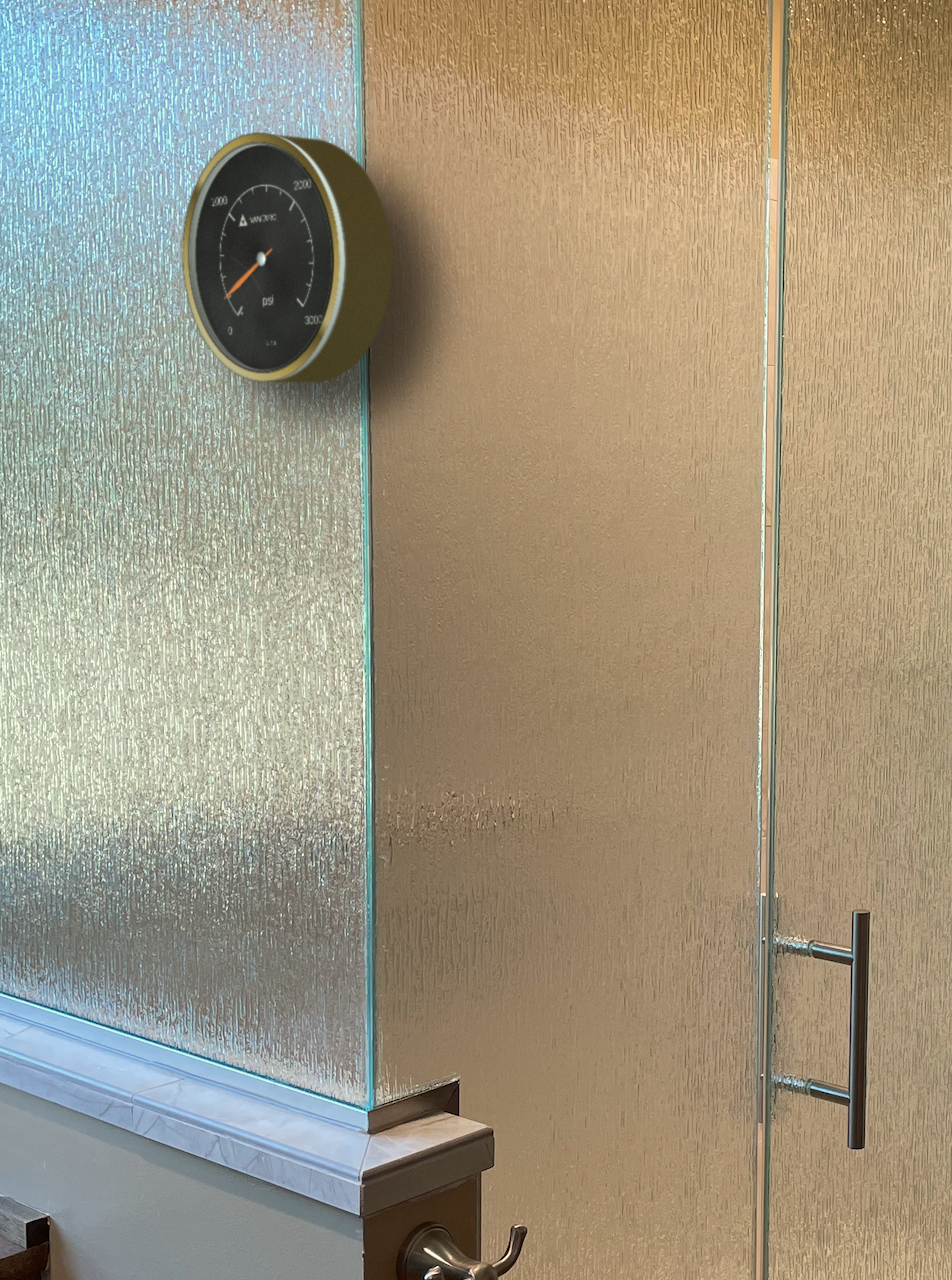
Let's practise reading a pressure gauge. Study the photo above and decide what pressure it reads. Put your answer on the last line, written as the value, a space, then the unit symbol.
200 psi
